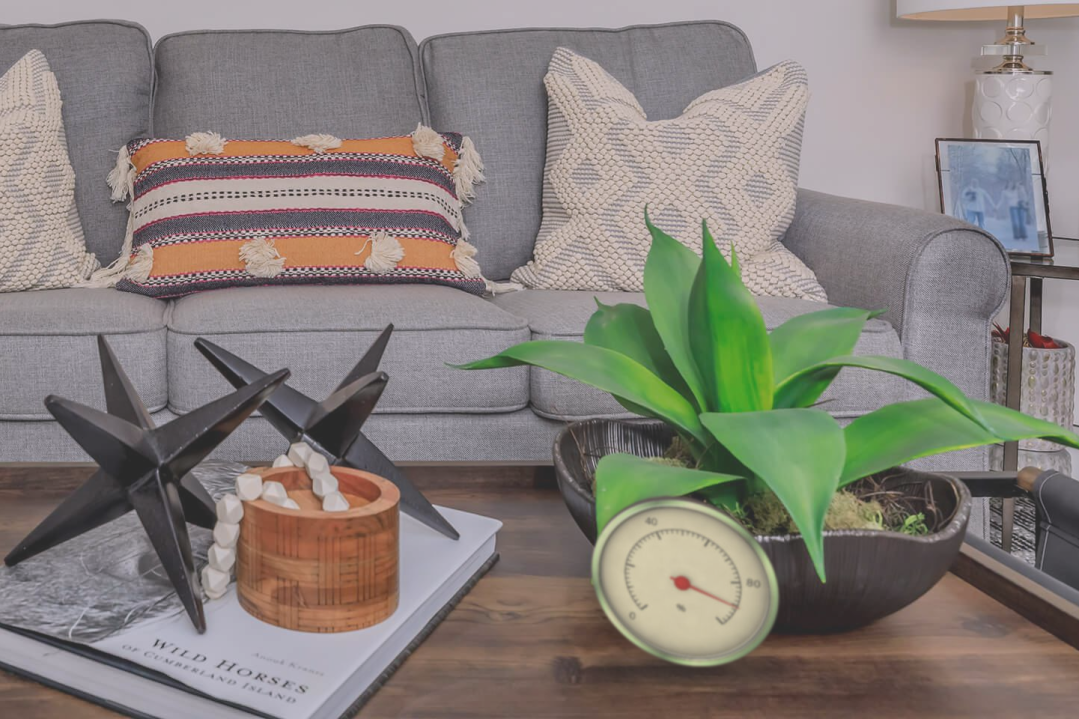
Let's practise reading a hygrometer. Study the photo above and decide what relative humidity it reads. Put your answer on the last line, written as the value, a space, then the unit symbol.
90 %
